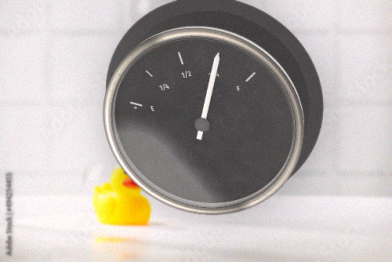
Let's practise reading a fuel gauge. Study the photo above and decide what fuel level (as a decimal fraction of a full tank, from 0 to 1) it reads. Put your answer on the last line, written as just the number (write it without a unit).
0.75
